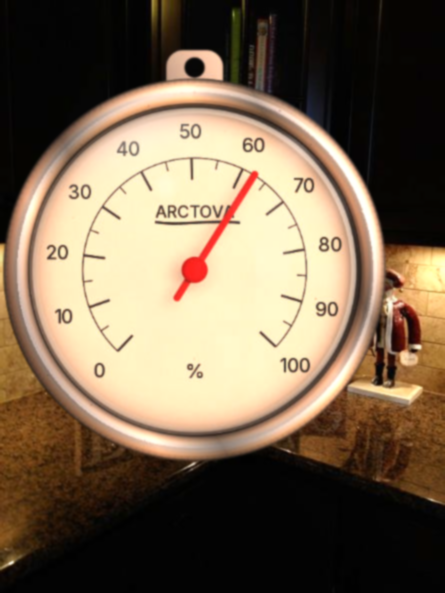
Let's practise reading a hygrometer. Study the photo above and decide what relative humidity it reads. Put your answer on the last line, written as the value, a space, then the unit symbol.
62.5 %
